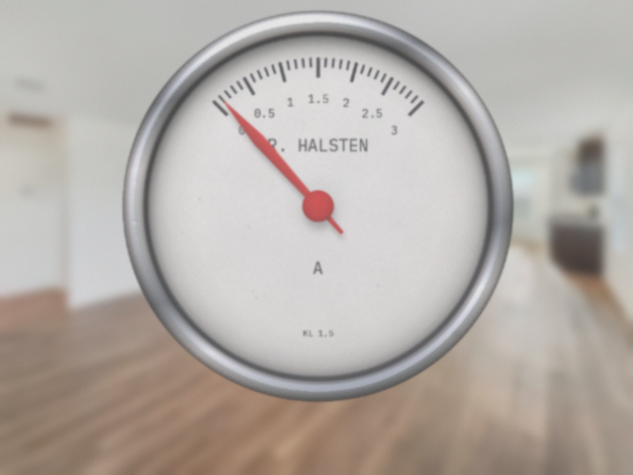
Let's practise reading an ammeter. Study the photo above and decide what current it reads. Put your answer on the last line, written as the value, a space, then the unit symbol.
0.1 A
